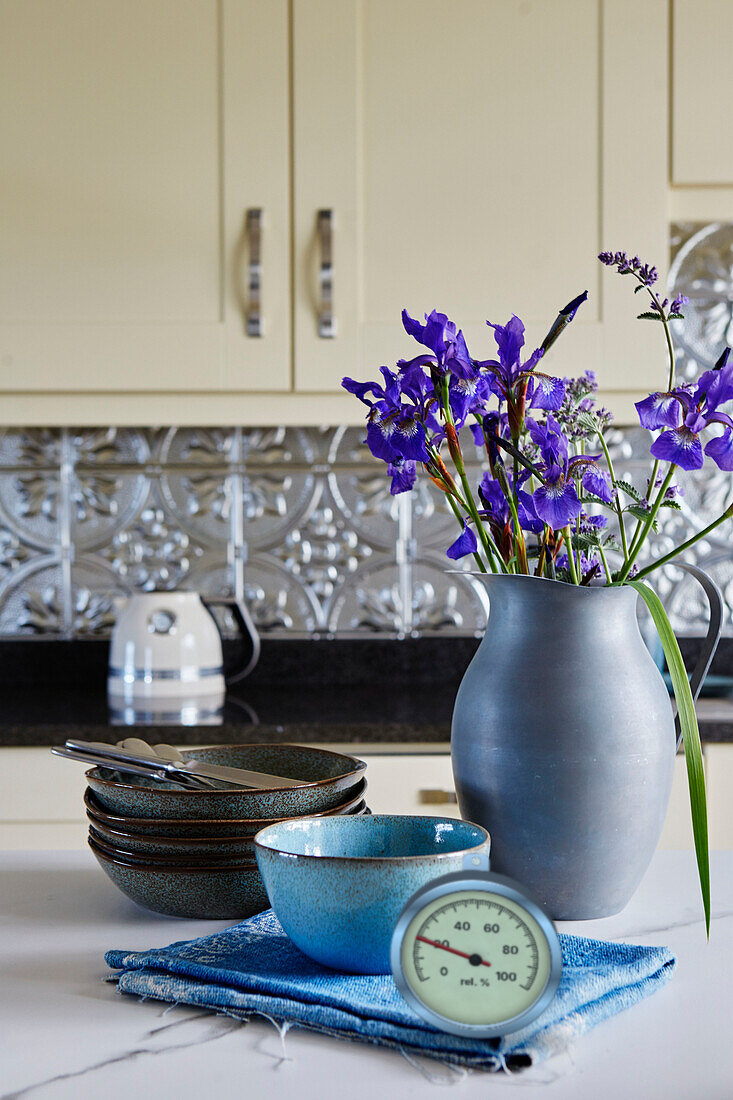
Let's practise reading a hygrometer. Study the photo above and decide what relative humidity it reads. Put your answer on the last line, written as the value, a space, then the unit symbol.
20 %
